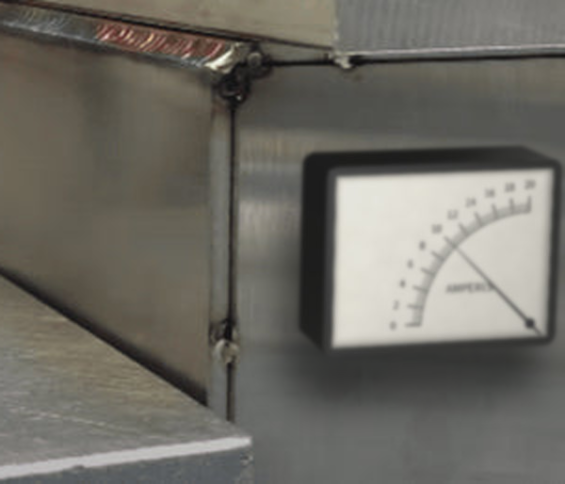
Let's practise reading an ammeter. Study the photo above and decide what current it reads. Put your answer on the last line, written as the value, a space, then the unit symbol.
10 A
